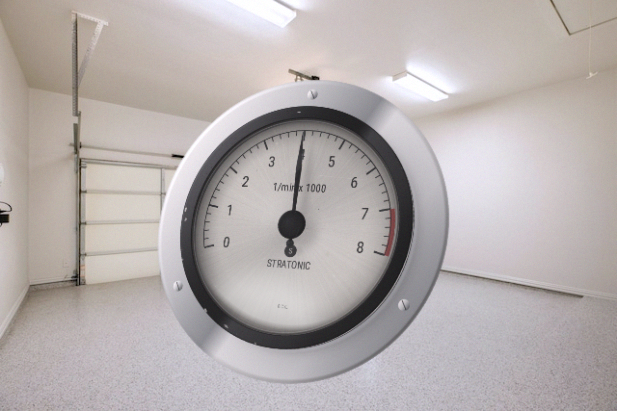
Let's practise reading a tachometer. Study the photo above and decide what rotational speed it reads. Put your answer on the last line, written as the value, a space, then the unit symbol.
4000 rpm
